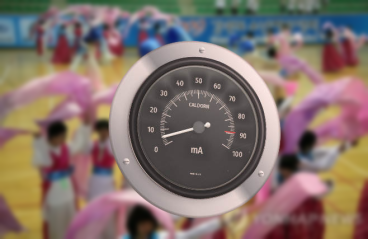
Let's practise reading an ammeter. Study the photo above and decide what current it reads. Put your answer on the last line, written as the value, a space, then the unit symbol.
5 mA
